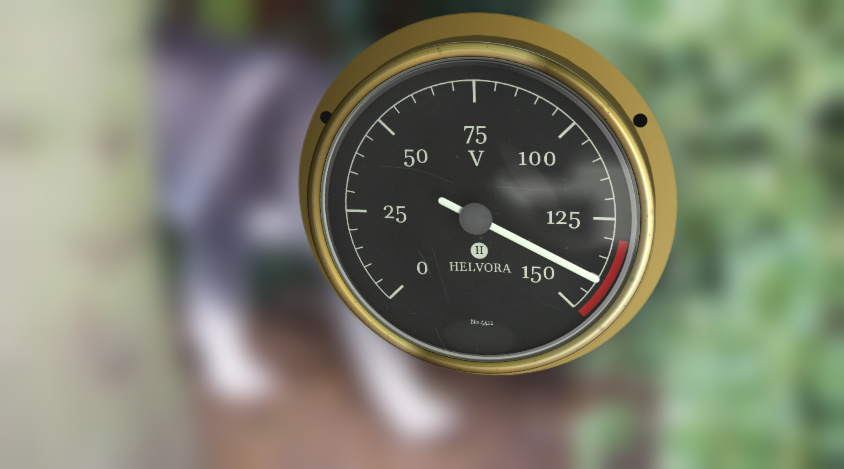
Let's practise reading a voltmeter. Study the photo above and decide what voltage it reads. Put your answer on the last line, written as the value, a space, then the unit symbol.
140 V
